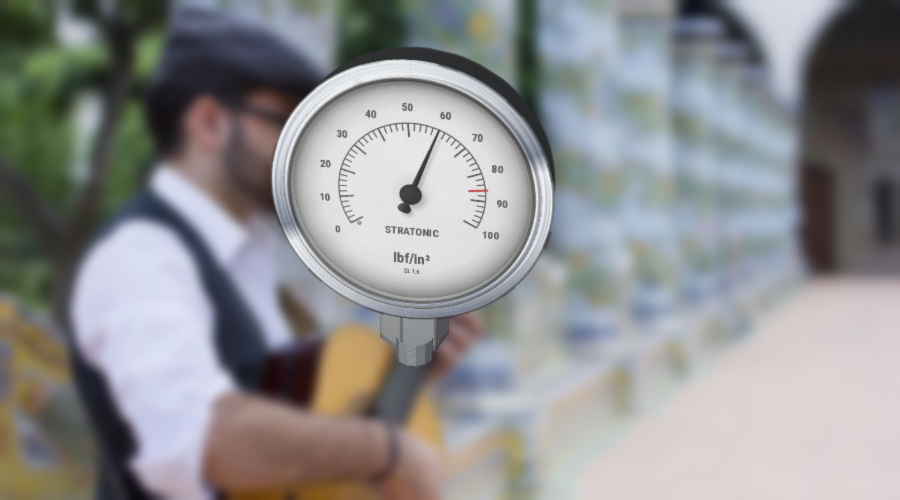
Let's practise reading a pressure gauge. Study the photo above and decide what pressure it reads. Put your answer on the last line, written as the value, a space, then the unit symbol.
60 psi
